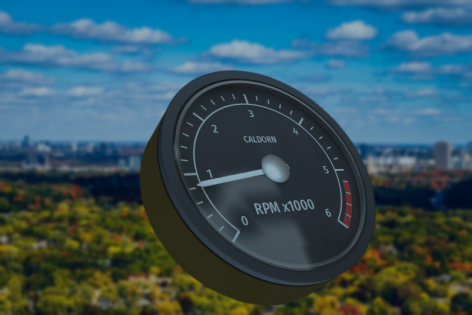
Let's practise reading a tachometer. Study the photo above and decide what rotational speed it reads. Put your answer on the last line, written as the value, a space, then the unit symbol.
800 rpm
